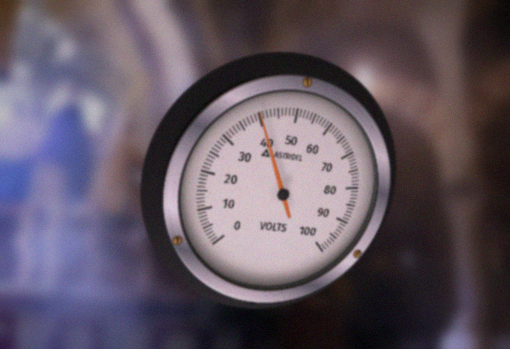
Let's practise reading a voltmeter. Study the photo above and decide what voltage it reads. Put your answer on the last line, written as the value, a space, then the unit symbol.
40 V
